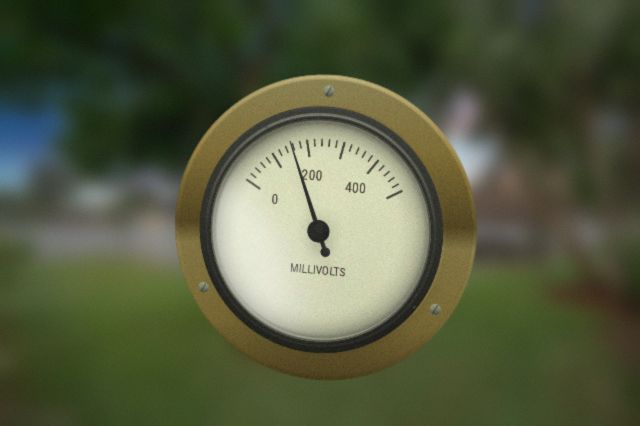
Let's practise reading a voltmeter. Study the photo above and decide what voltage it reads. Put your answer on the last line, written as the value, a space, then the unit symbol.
160 mV
